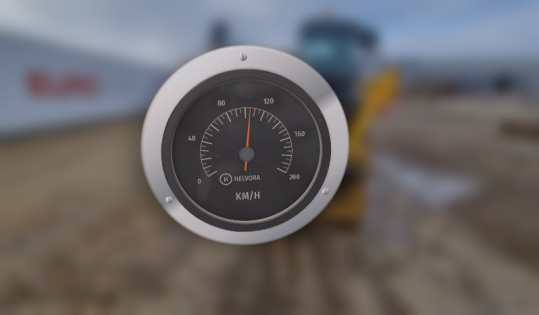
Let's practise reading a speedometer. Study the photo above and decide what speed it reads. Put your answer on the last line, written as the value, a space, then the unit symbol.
105 km/h
